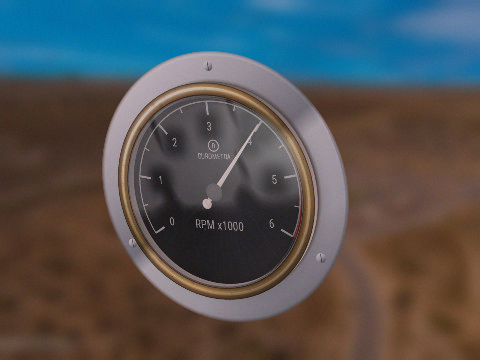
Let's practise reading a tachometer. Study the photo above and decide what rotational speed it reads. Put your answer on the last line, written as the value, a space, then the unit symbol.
4000 rpm
